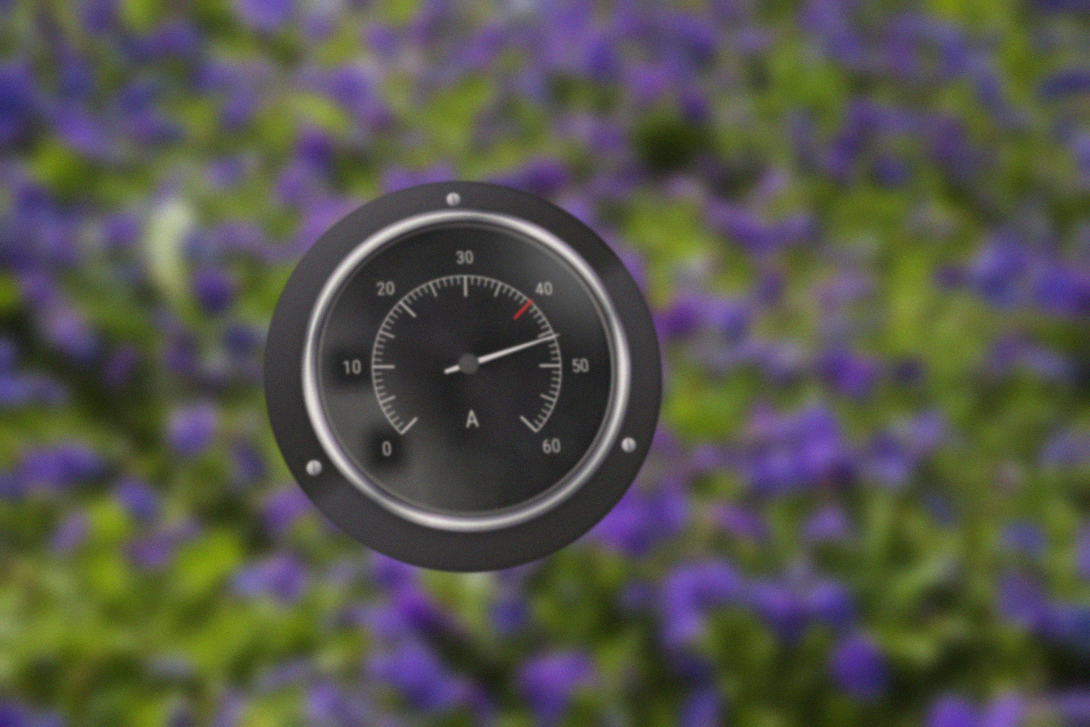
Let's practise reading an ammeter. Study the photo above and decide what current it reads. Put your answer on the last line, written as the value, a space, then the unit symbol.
46 A
